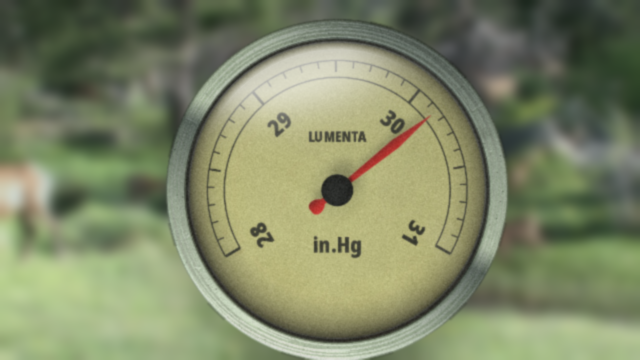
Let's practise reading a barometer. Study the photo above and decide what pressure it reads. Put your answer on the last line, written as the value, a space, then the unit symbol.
30.15 inHg
